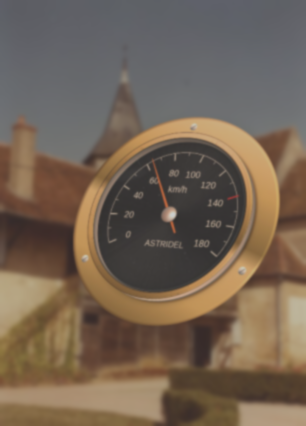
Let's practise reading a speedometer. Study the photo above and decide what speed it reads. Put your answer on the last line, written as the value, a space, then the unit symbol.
65 km/h
